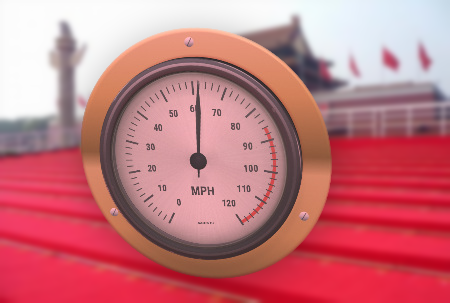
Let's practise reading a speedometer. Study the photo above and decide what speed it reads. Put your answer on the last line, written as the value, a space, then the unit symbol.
62 mph
